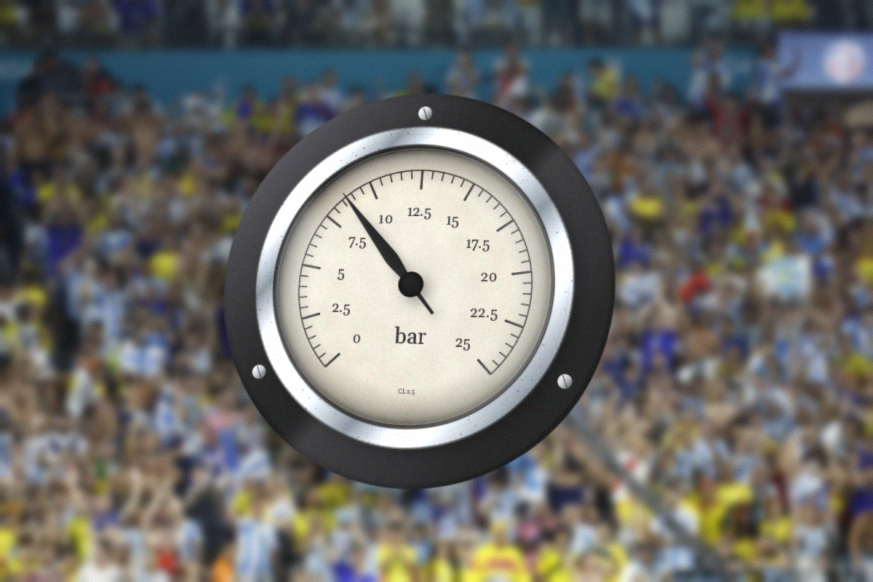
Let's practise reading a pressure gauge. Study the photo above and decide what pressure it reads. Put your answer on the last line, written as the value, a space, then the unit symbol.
8.75 bar
